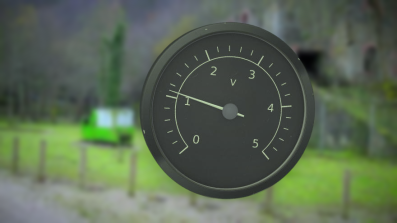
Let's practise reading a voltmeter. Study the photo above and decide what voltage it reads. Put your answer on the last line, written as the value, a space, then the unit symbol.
1.1 V
